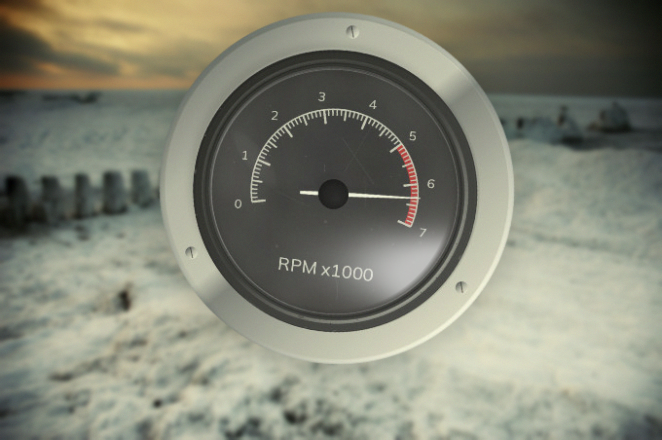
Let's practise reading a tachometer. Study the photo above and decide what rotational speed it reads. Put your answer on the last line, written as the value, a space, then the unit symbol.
6300 rpm
